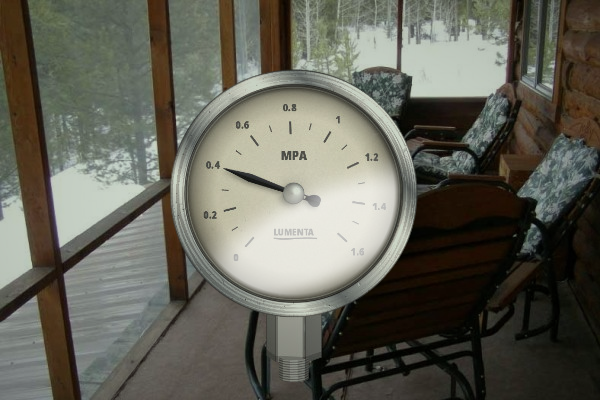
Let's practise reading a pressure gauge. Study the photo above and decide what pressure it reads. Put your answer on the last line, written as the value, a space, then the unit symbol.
0.4 MPa
